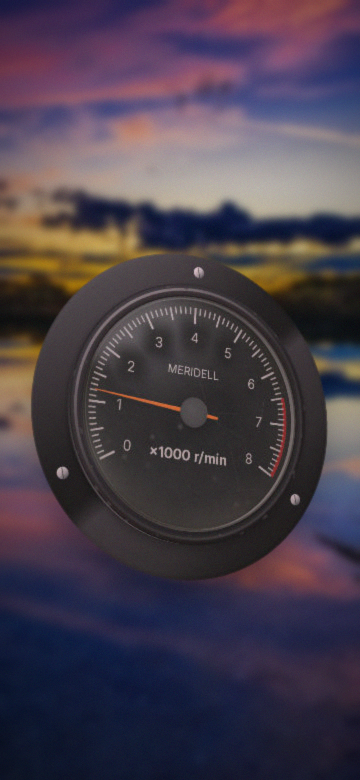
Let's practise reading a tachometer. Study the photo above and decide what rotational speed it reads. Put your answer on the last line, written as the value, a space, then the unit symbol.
1200 rpm
